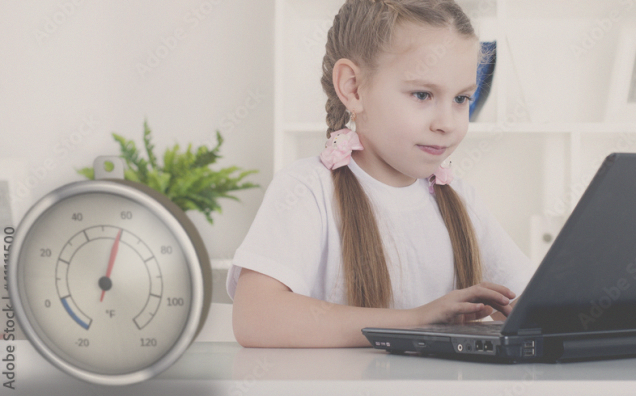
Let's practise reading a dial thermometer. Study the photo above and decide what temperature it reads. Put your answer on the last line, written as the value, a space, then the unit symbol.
60 °F
